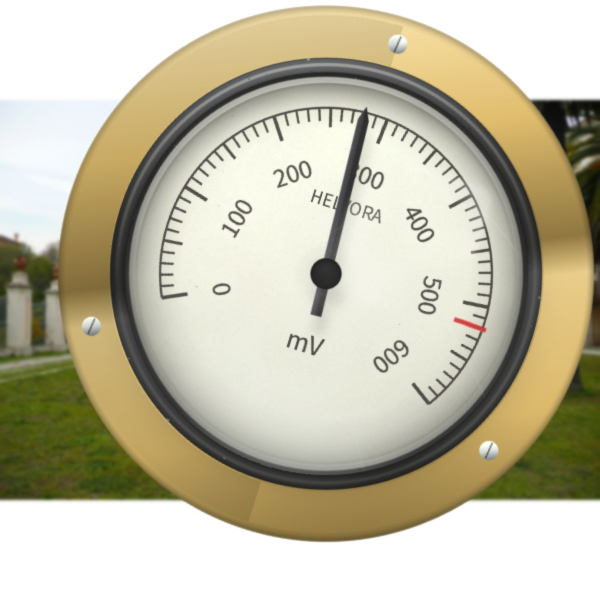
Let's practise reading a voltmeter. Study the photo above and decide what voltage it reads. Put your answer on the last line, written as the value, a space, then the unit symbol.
280 mV
